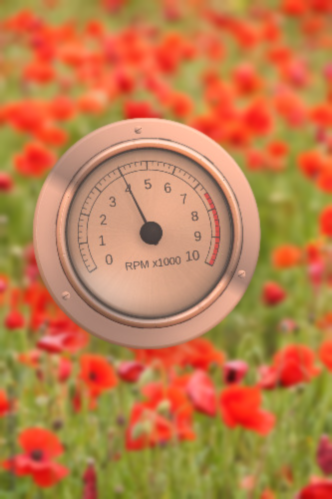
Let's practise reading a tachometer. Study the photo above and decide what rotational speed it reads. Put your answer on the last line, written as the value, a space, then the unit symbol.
4000 rpm
